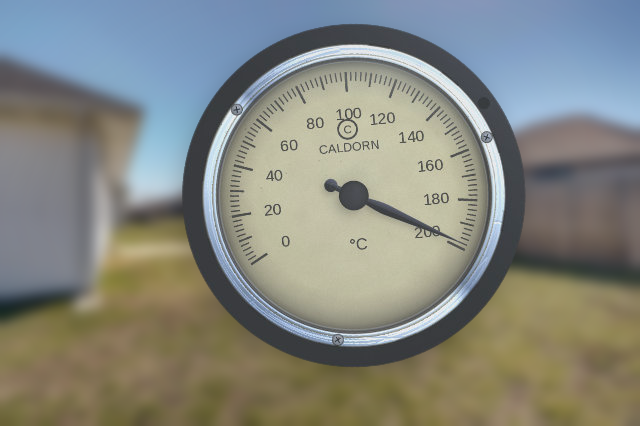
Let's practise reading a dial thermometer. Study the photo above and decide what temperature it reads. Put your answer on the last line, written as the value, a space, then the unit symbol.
198 °C
